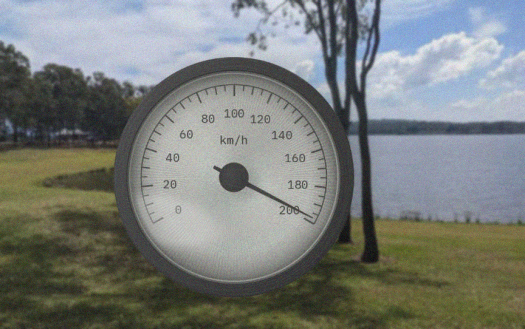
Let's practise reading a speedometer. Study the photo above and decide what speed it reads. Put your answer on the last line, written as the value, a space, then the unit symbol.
197.5 km/h
